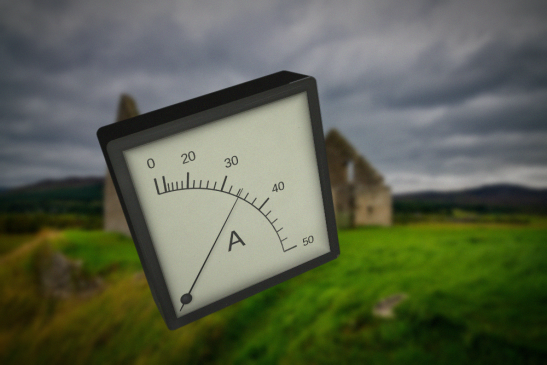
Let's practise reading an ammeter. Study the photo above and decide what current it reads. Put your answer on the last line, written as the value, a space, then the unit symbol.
34 A
